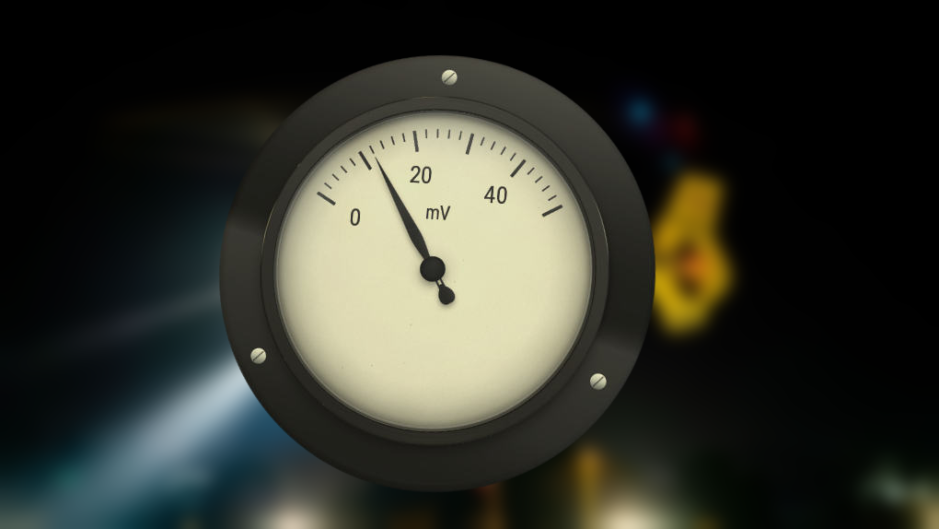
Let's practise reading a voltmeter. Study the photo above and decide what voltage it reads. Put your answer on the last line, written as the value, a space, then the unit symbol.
12 mV
